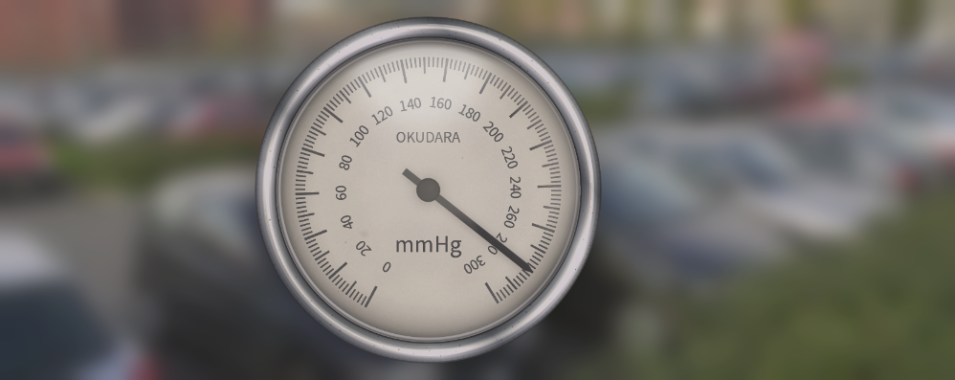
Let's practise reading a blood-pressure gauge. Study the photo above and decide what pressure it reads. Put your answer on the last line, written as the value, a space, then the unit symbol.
280 mmHg
